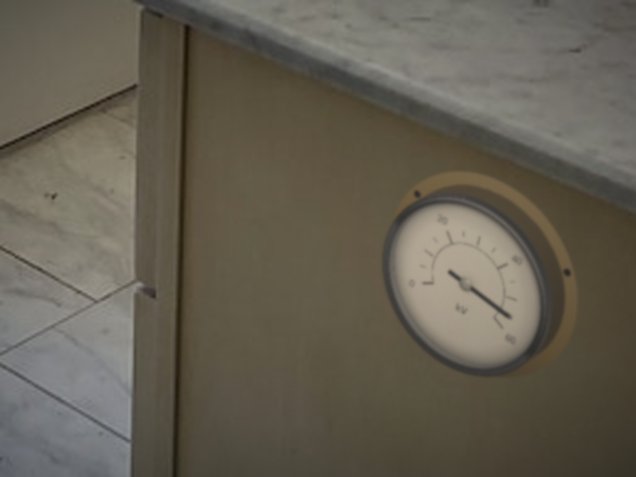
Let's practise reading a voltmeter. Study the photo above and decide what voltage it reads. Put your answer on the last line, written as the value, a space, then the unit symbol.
55 kV
